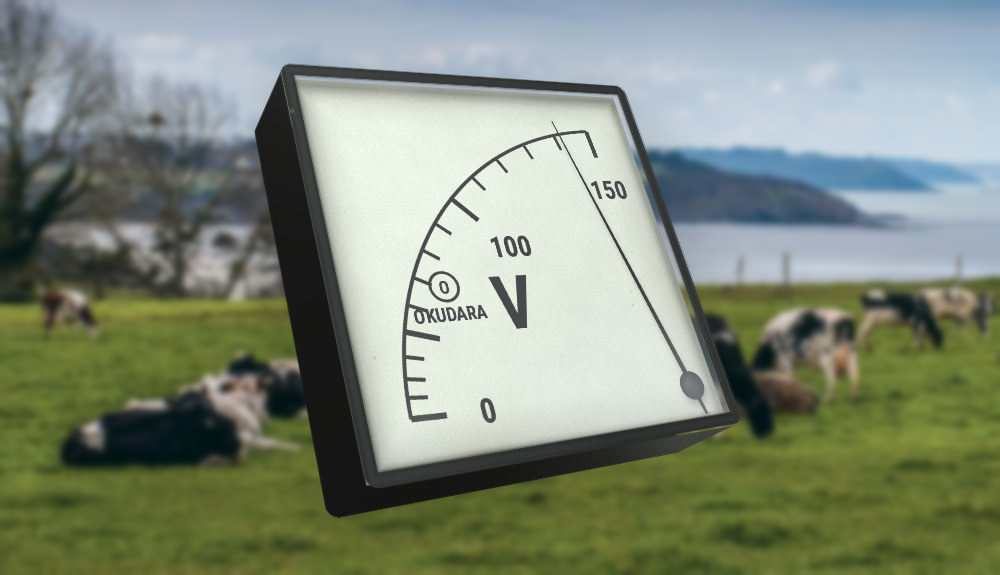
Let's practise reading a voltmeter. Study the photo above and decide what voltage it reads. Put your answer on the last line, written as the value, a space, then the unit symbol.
140 V
